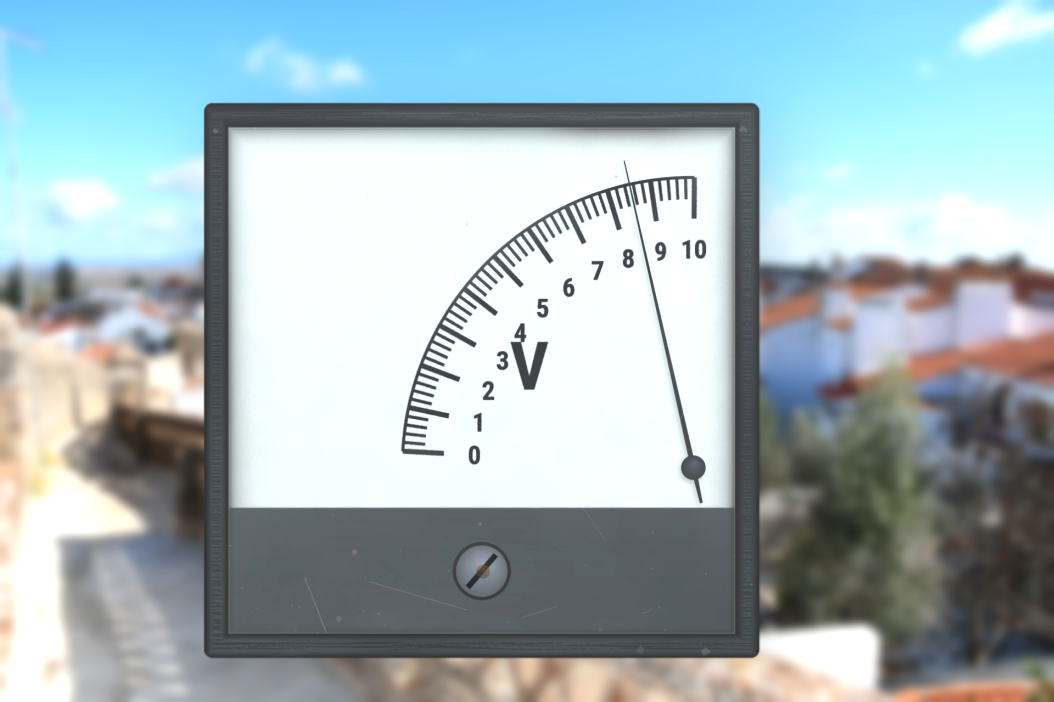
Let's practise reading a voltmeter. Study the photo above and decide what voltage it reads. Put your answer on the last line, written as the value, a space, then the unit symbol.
8.5 V
